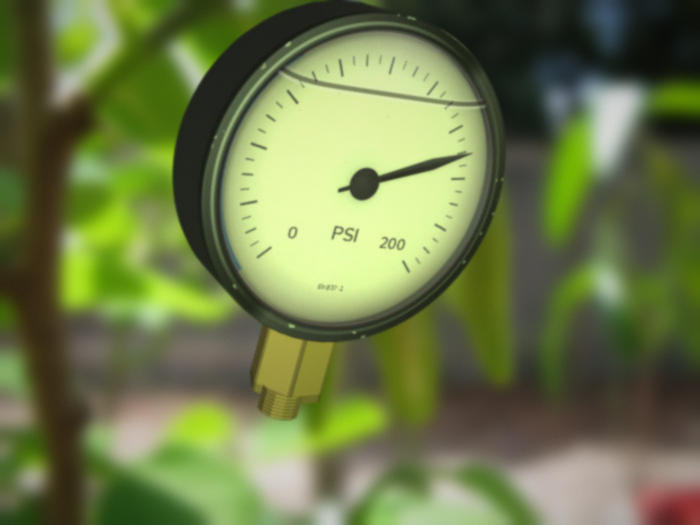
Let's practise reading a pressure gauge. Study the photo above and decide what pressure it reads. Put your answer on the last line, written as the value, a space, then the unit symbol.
150 psi
